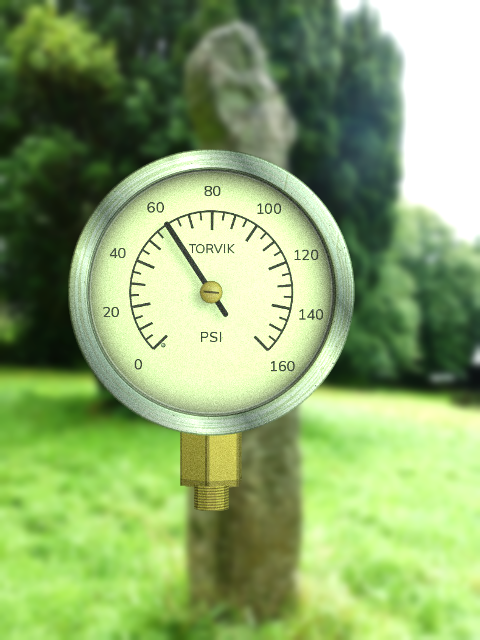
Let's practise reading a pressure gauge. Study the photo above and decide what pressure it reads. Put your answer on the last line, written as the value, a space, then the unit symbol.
60 psi
